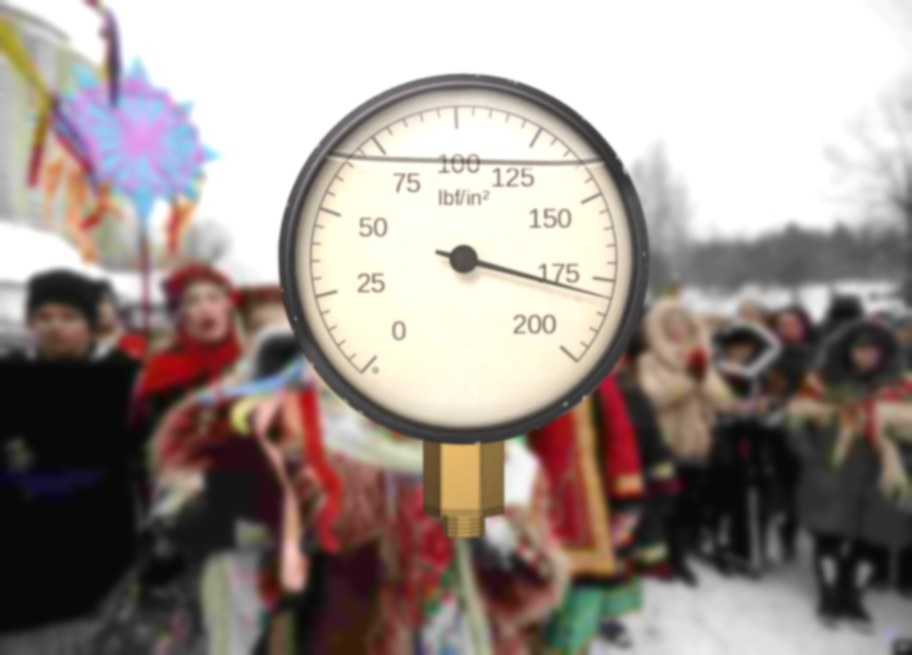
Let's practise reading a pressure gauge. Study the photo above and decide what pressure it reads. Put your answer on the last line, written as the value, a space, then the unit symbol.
180 psi
